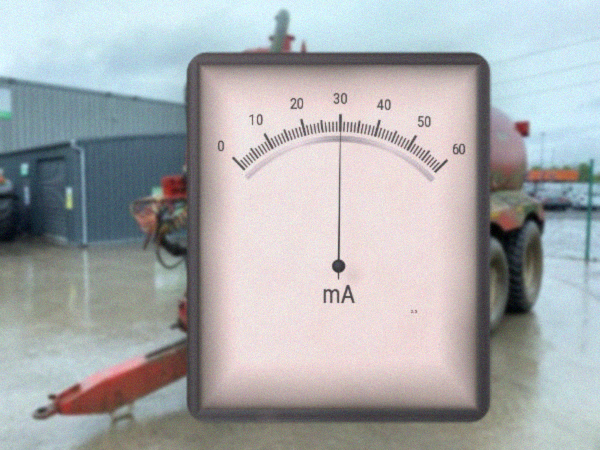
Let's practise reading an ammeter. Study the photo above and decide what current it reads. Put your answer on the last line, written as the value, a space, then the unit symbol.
30 mA
